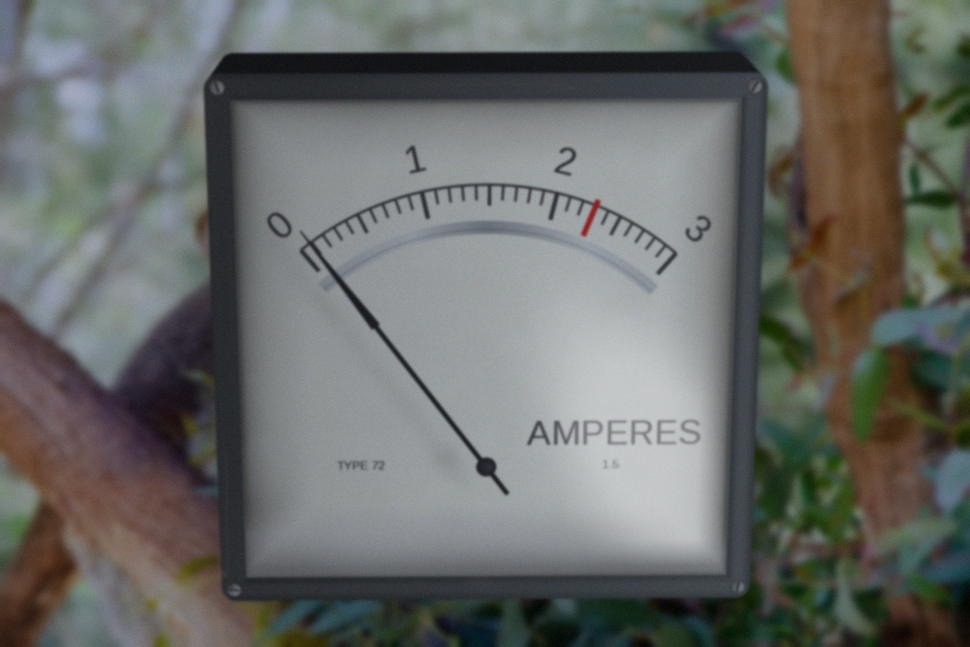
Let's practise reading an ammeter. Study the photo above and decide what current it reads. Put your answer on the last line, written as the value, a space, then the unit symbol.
0.1 A
